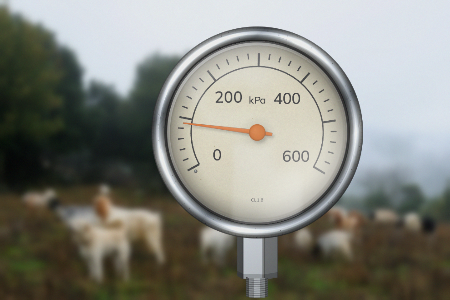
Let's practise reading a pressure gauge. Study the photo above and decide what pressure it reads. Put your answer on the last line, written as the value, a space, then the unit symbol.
90 kPa
